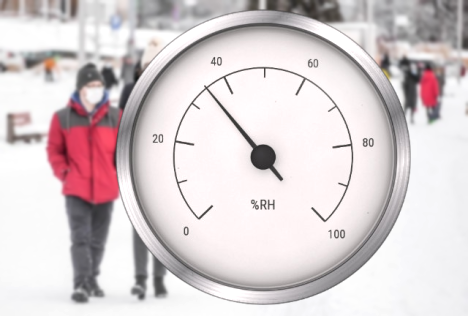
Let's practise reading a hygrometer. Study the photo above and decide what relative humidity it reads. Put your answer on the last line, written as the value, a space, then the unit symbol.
35 %
